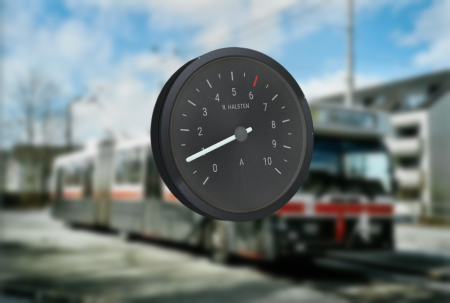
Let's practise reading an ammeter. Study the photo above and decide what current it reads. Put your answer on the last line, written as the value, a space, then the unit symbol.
1 A
